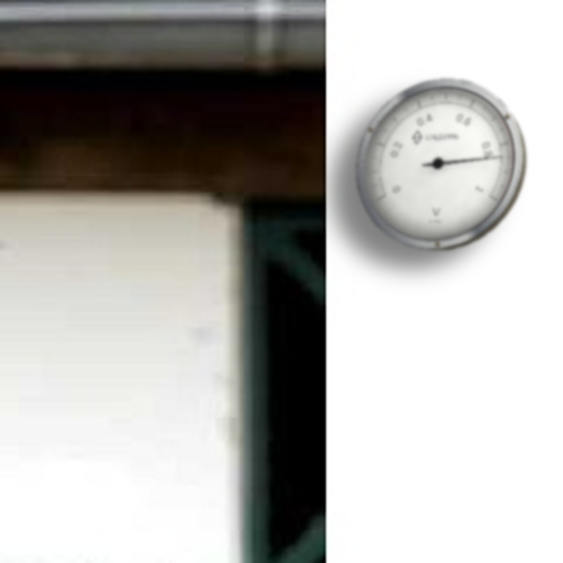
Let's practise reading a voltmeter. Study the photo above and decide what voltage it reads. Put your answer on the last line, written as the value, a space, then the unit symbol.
0.85 V
